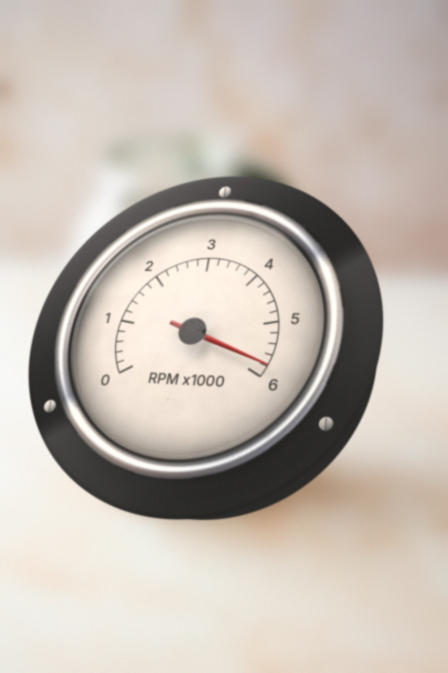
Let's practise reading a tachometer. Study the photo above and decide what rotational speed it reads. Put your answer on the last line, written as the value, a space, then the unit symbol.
5800 rpm
